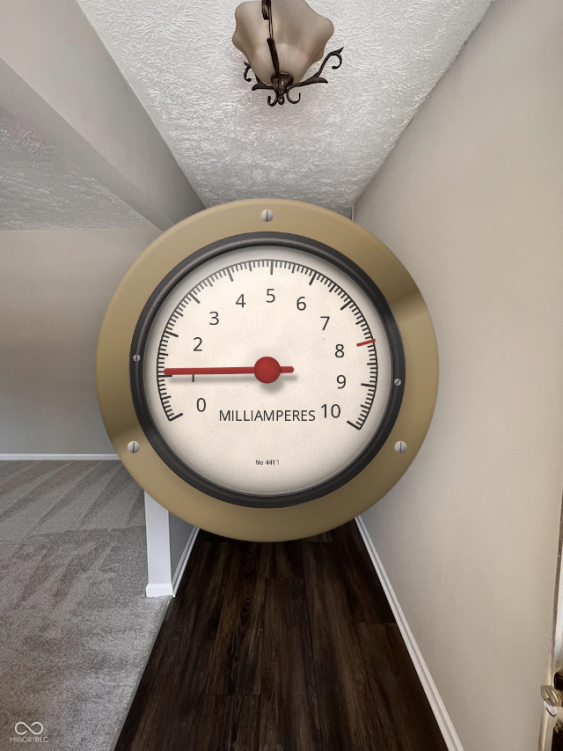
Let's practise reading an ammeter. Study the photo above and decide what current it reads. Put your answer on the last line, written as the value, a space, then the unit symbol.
1.1 mA
